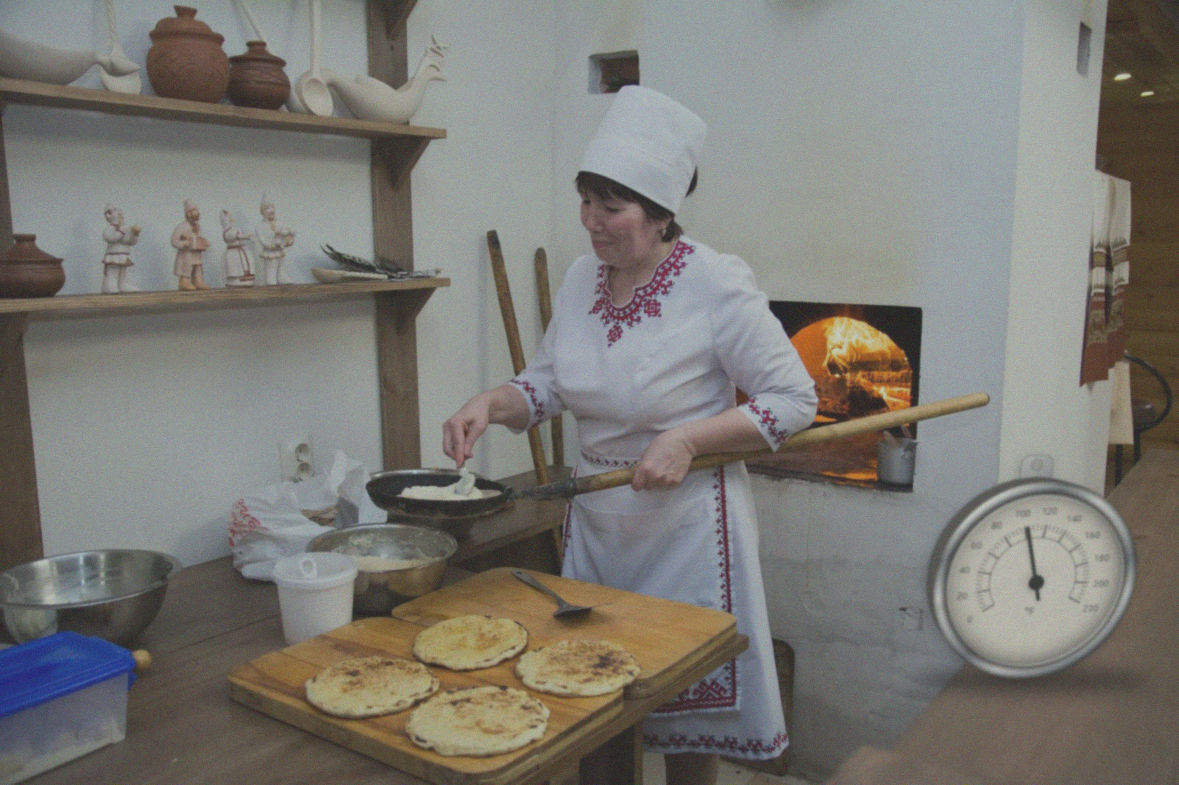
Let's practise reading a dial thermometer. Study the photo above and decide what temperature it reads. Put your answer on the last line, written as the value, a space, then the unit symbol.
100 °F
